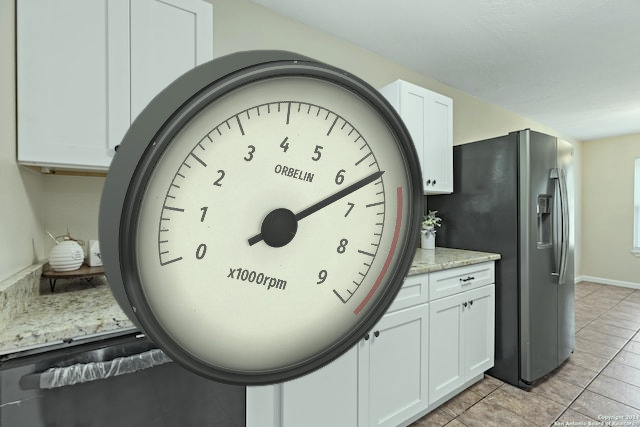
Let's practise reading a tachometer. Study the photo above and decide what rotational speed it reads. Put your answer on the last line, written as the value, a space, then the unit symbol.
6400 rpm
